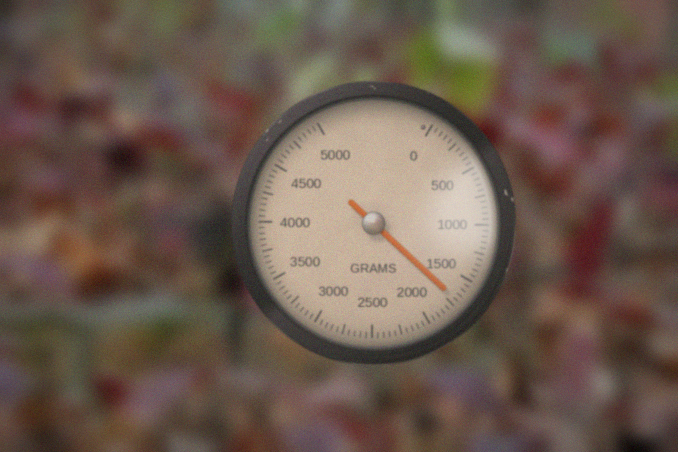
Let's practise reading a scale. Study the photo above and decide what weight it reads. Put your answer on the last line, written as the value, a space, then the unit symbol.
1700 g
